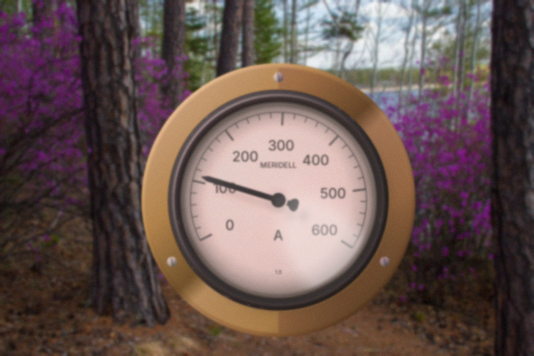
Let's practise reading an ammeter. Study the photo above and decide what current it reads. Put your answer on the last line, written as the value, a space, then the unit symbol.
110 A
